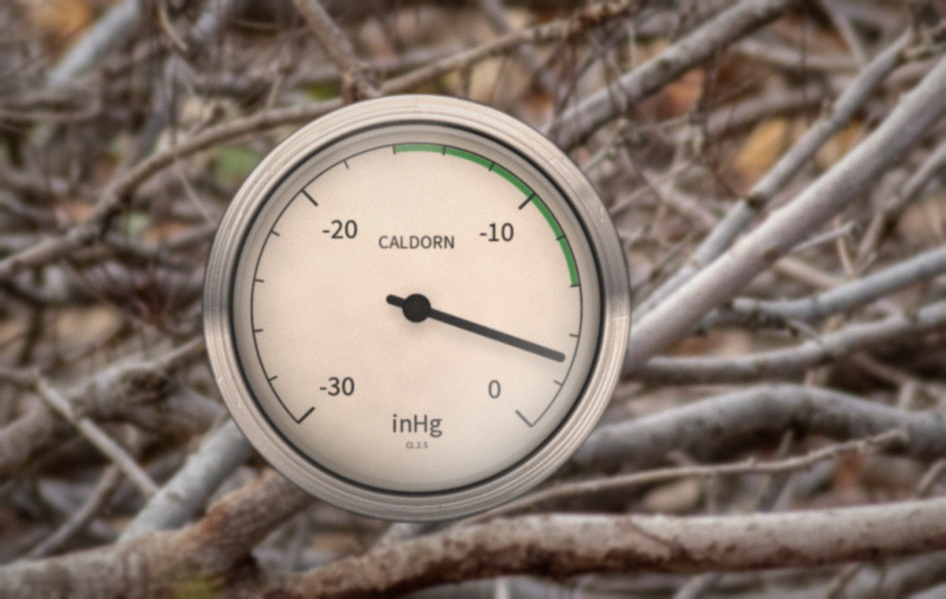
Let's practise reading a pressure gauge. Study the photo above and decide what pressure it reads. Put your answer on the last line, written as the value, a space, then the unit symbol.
-3 inHg
